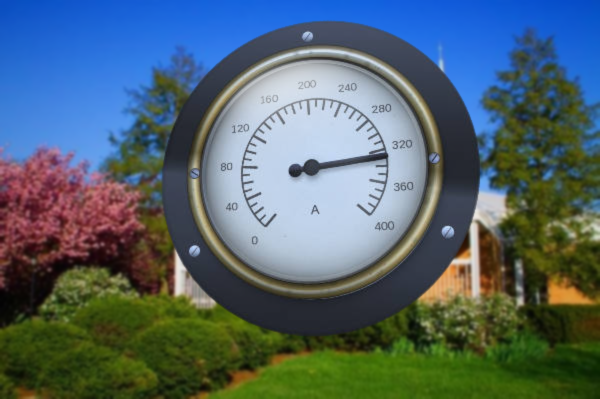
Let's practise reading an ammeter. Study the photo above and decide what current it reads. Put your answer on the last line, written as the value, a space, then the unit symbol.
330 A
